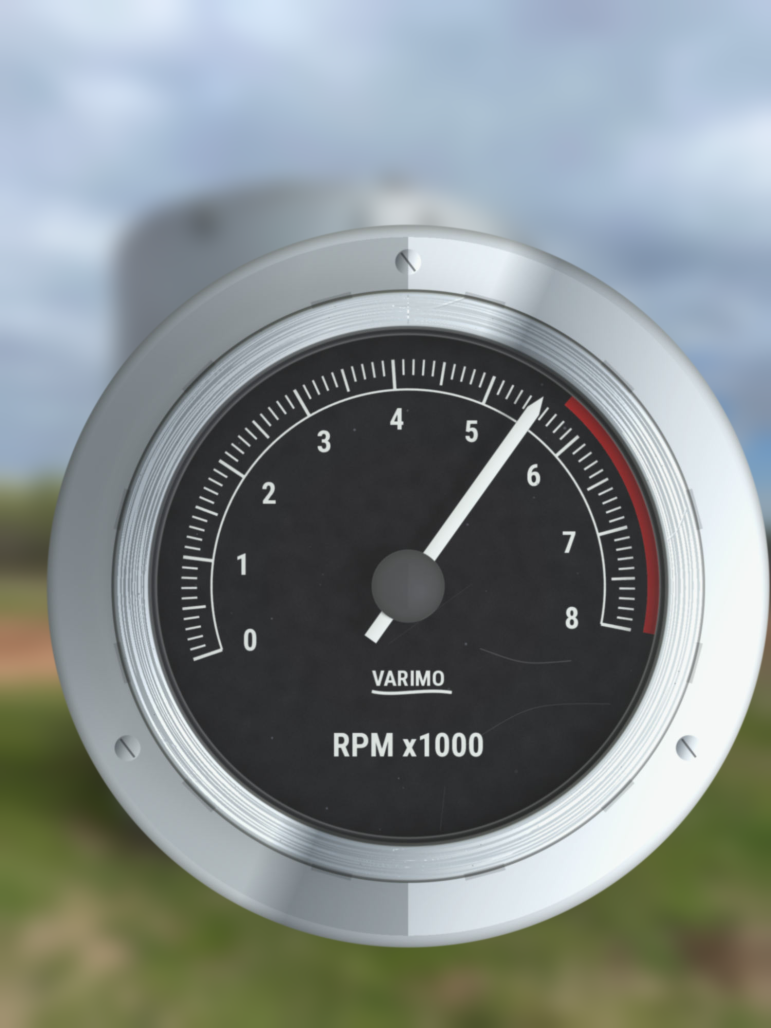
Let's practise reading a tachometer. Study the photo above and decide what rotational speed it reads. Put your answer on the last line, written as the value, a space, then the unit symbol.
5500 rpm
